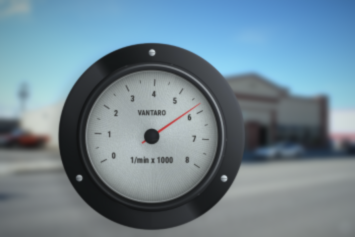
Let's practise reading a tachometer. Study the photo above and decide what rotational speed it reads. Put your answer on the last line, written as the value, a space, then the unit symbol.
5750 rpm
